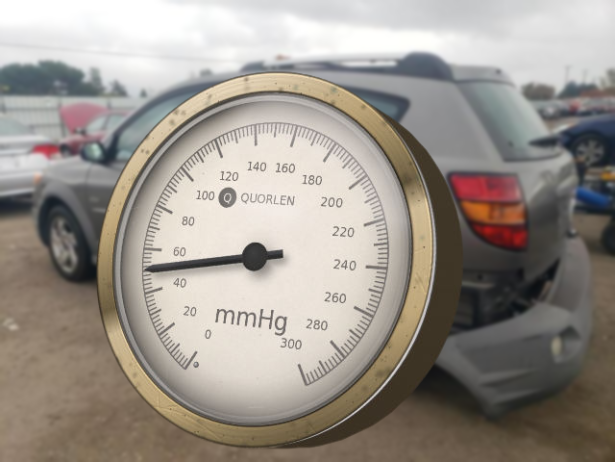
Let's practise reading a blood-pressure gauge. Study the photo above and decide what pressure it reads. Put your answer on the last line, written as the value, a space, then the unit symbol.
50 mmHg
